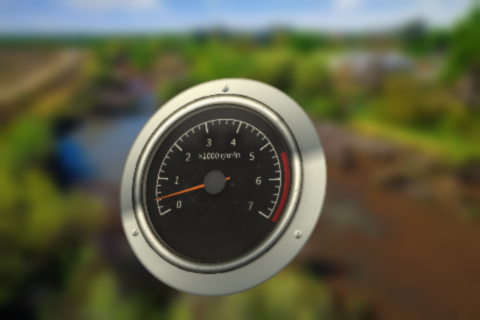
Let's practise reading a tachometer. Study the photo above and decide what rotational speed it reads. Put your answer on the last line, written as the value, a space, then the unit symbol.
400 rpm
